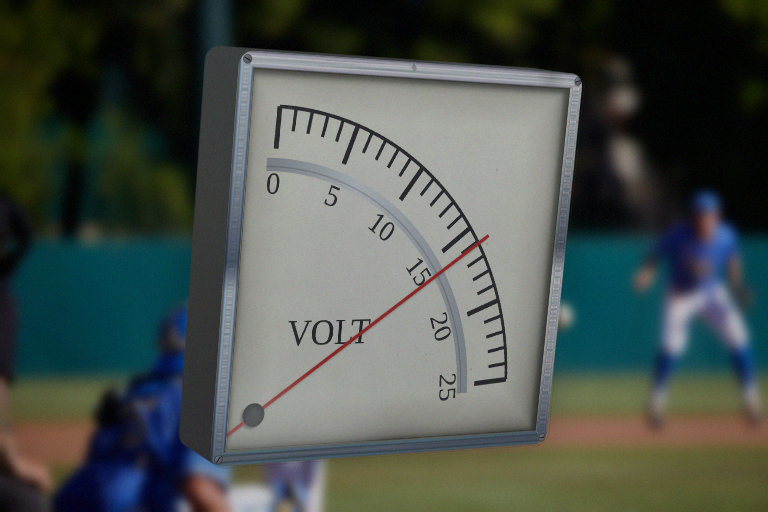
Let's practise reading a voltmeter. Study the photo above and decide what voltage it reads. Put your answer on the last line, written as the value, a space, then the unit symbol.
16 V
